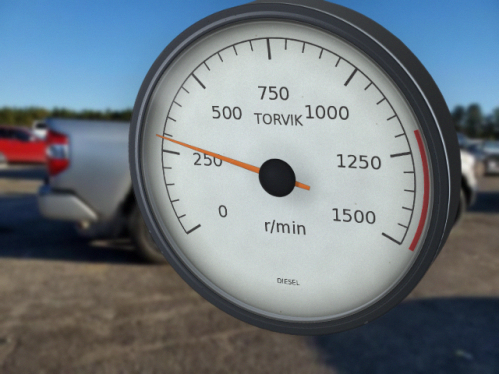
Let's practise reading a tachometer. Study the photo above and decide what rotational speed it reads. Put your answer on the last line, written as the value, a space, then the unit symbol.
300 rpm
